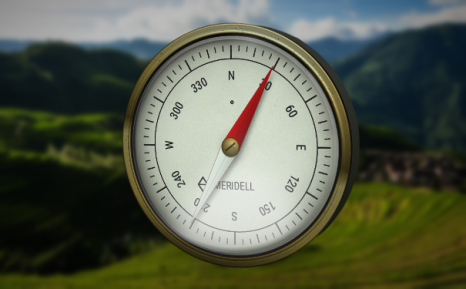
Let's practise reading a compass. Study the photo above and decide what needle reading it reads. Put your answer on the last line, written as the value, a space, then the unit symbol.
30 °
